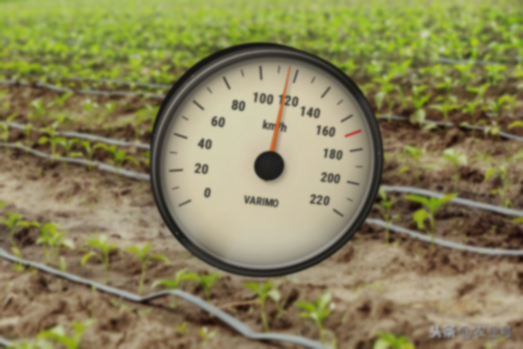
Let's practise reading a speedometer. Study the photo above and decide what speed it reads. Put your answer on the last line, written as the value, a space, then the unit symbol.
115 km/h
